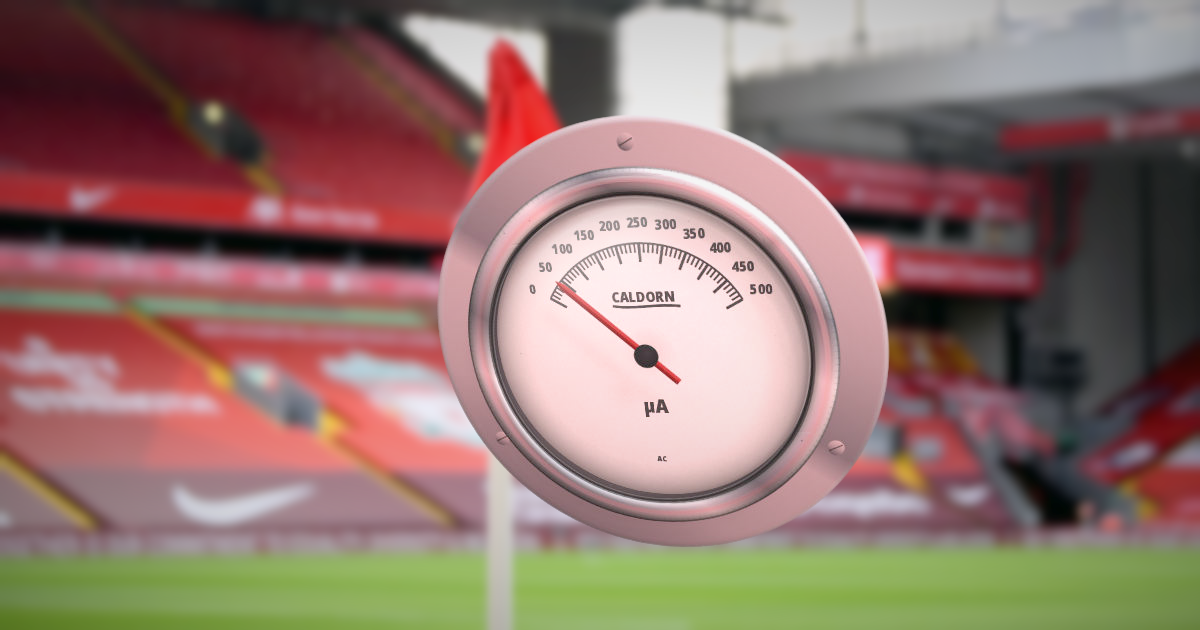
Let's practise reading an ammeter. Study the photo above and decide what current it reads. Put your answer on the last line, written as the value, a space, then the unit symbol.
50 µA
